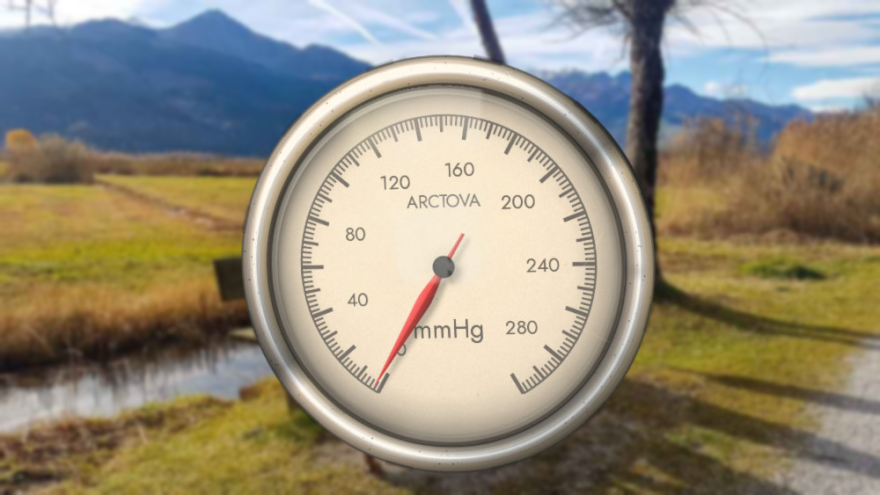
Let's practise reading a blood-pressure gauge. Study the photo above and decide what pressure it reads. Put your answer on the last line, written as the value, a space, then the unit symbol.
2 mmHg
